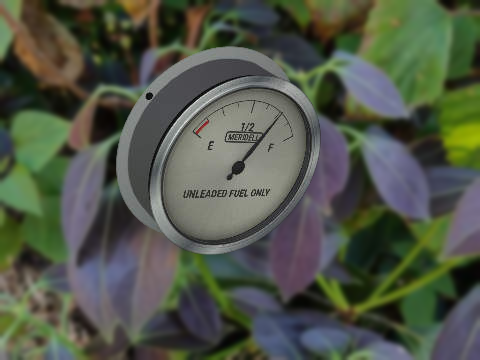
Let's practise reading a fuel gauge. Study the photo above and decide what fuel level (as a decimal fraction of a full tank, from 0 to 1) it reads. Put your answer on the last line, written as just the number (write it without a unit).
0.75
